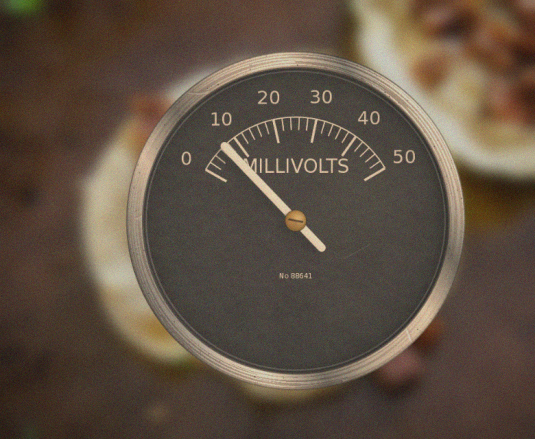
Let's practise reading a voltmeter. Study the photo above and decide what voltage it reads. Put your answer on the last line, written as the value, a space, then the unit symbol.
7 mV
